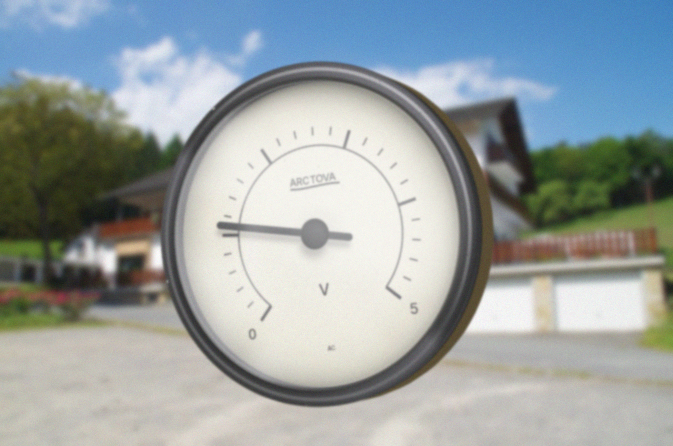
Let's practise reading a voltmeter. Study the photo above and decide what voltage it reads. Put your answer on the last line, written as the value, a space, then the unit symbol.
1.1 V
